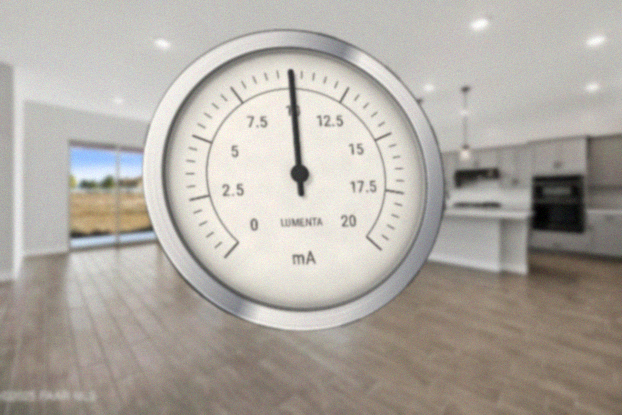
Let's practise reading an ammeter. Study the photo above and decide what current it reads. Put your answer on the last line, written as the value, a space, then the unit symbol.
10 mA
